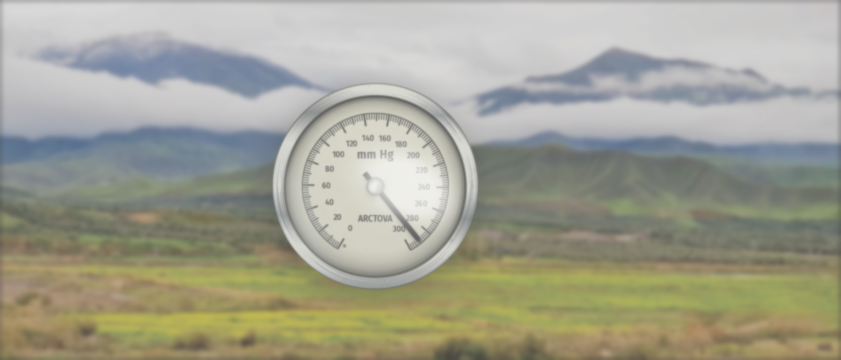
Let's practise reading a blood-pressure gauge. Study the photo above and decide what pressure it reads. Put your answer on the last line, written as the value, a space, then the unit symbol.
290 mmHg
